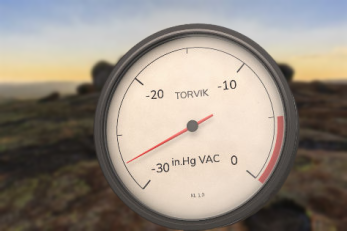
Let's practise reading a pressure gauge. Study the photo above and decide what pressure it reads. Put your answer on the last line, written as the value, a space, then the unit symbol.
-27.5 inHg
